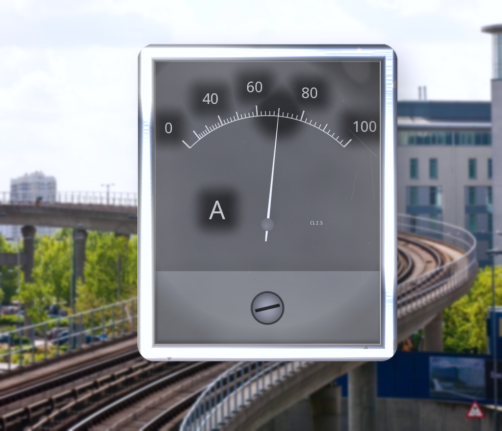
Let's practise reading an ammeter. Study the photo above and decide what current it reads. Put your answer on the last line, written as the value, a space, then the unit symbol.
70 A
